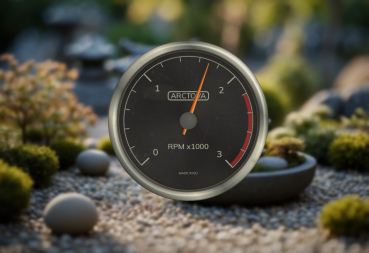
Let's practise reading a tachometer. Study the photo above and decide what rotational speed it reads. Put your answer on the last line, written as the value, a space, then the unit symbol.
1700 rpm
